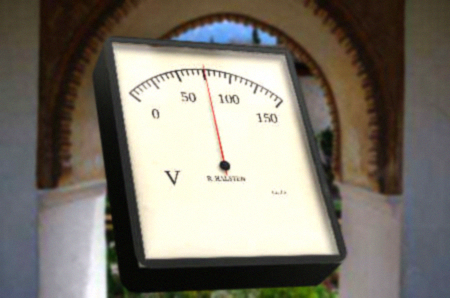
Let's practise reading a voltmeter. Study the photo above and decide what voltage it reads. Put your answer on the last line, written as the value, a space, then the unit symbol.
75 V
